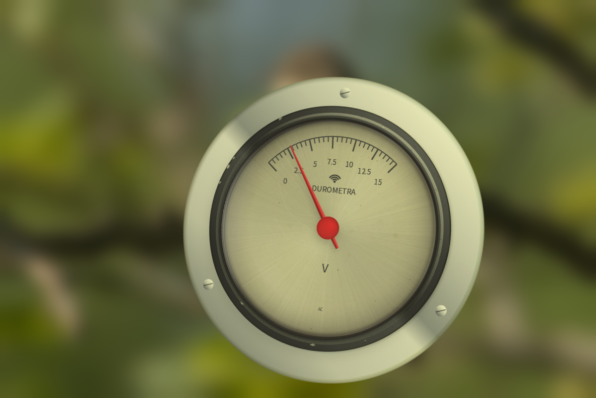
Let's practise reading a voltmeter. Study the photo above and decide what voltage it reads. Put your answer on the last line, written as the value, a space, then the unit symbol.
3 V
